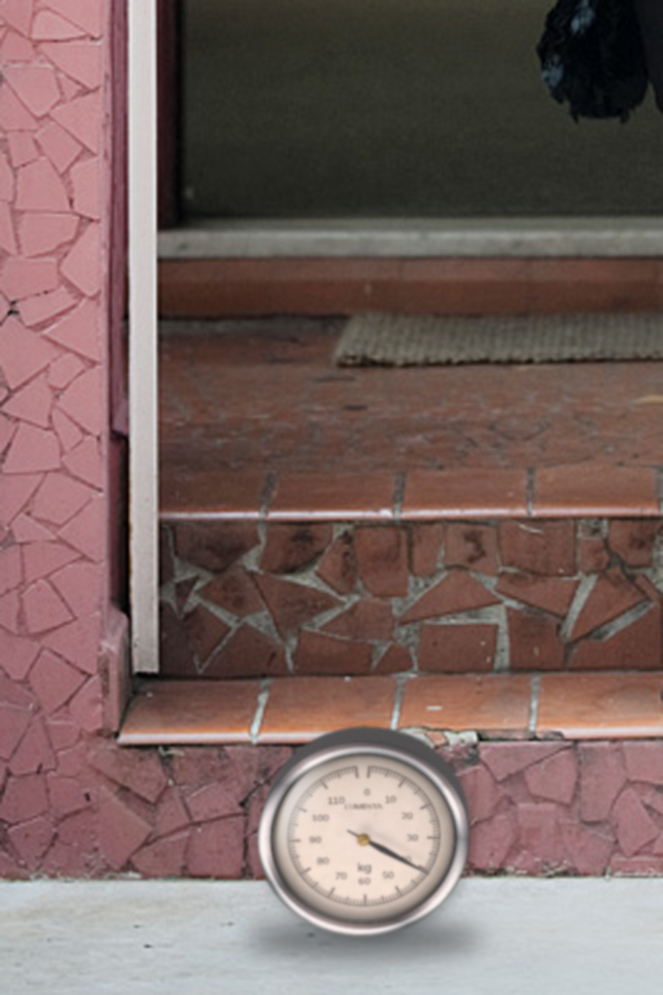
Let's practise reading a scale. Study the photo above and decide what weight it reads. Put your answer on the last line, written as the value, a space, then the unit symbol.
40 kg
